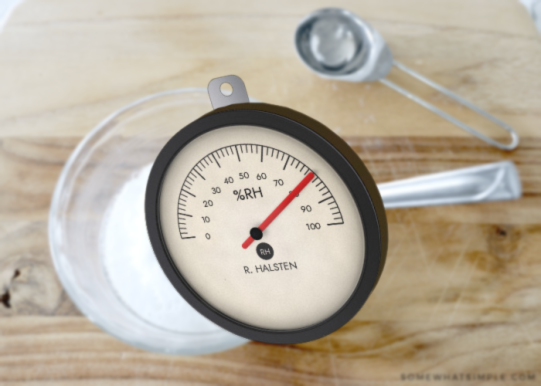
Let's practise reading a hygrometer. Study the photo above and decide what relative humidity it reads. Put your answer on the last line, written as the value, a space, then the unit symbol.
80 %
